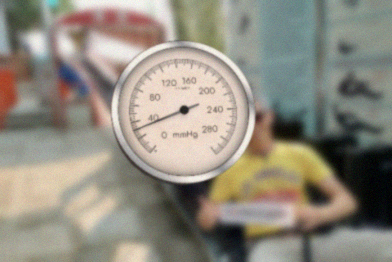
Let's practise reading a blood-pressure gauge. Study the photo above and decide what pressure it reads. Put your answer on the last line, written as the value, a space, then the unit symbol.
30 mmHg
